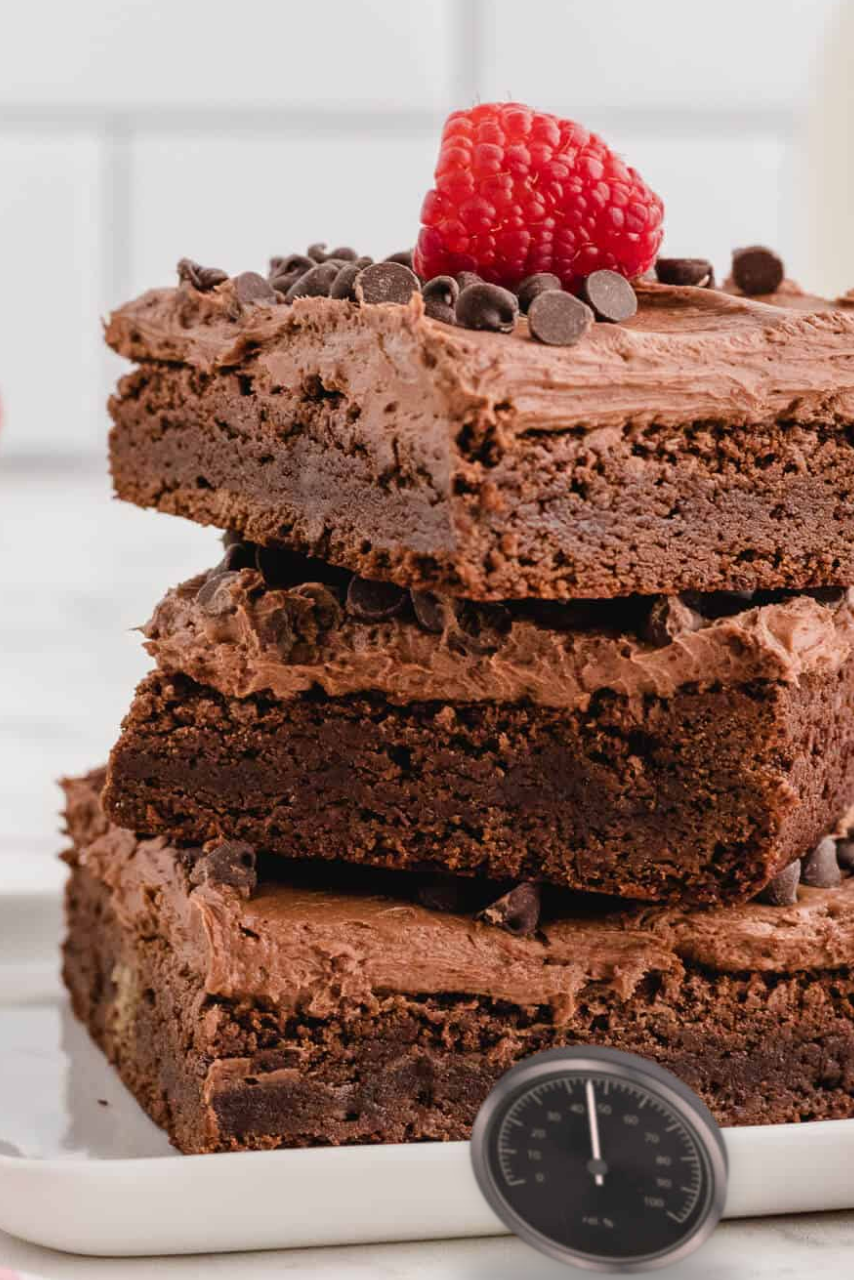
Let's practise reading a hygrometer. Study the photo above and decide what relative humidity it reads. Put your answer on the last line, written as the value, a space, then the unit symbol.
46 %
